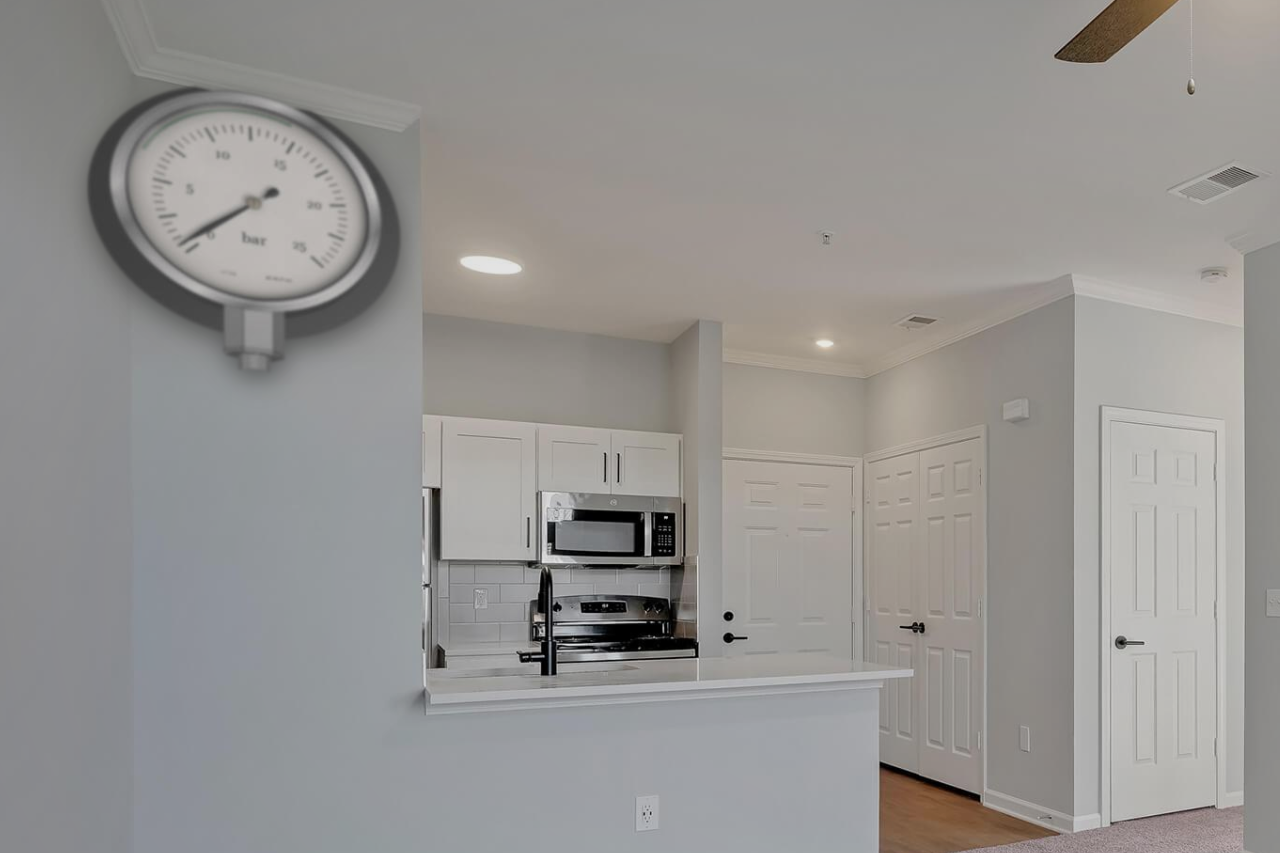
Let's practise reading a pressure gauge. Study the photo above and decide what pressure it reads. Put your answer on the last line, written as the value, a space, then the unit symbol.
0.5 bar
